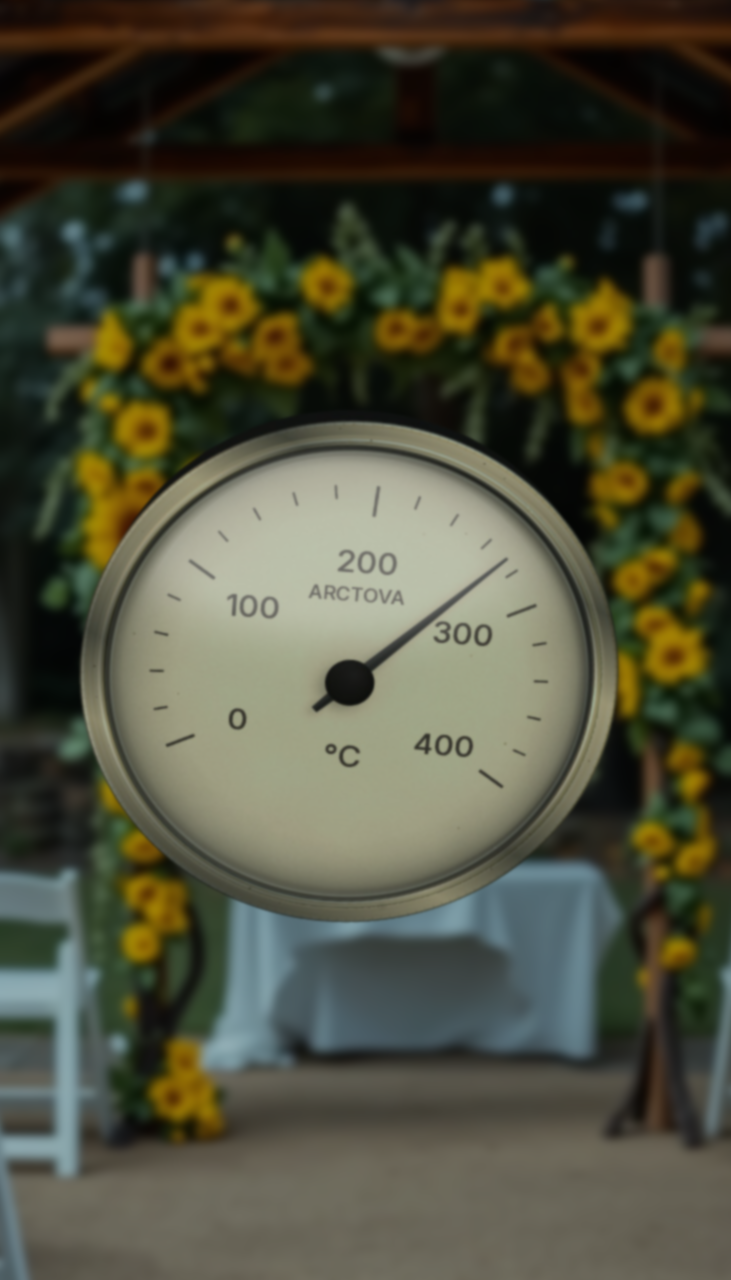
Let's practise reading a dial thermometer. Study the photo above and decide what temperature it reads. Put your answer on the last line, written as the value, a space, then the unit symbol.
270 °C
